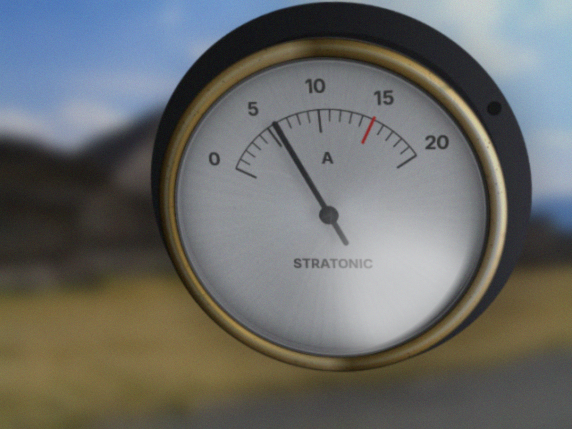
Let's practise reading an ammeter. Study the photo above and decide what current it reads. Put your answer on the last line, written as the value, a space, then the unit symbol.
6 A
